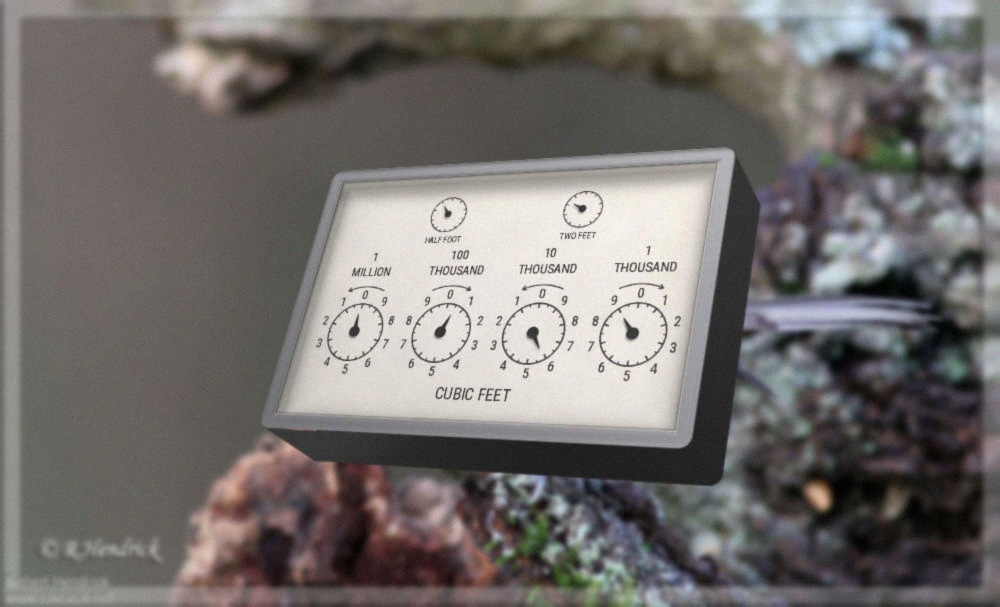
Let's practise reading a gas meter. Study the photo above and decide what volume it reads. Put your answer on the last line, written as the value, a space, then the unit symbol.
5900 ft³
